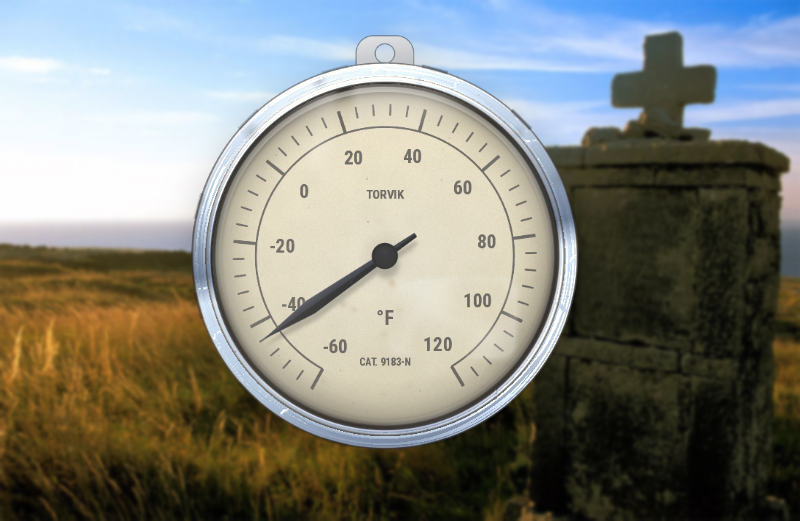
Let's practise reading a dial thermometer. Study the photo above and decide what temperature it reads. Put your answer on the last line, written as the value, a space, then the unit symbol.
-44 °F
